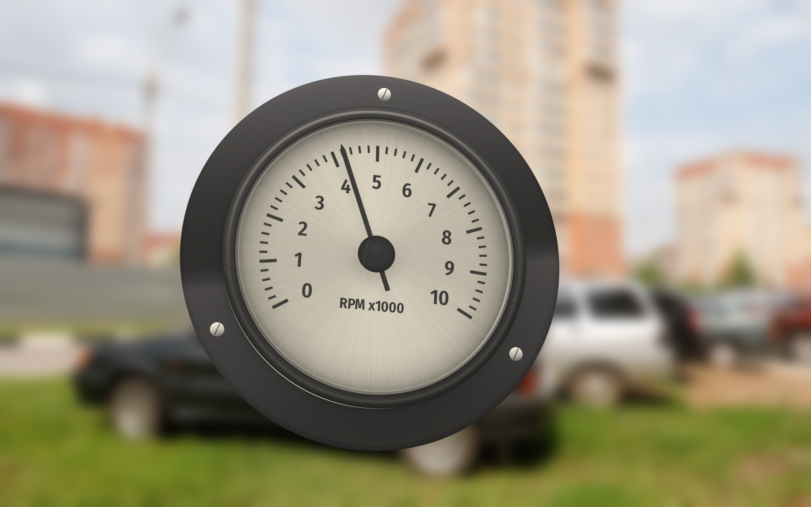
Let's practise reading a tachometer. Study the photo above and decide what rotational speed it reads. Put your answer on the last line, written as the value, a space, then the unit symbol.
4200 rpm
